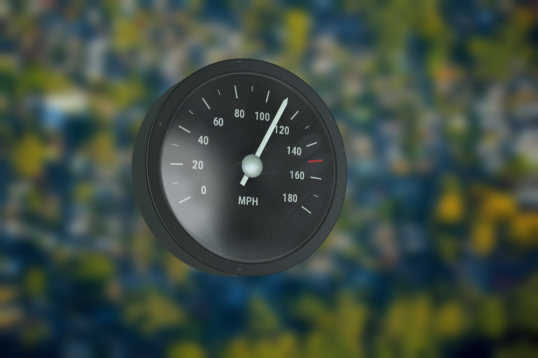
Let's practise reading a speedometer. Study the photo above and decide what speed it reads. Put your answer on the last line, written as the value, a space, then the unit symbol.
110 mph
